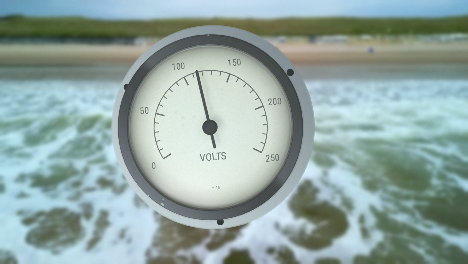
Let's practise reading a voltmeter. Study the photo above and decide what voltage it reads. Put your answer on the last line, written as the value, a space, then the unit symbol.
115 V
